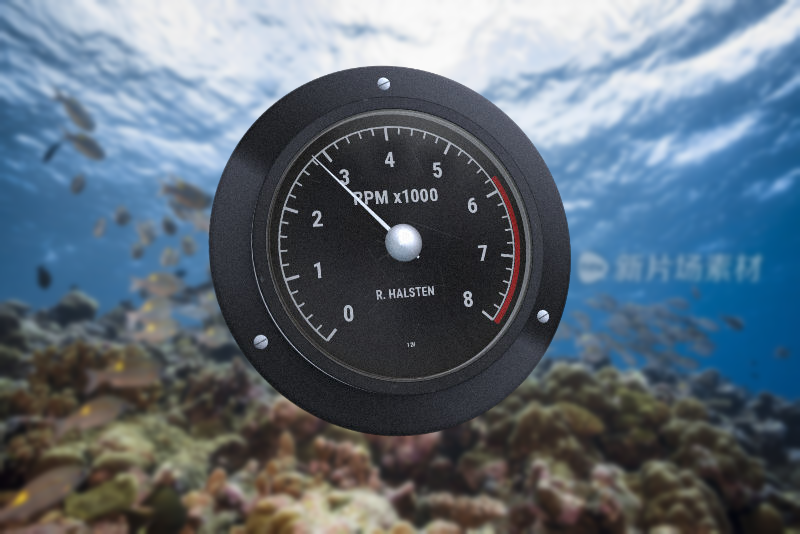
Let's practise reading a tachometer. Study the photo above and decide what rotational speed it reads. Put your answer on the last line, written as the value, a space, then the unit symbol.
2800 rpm
